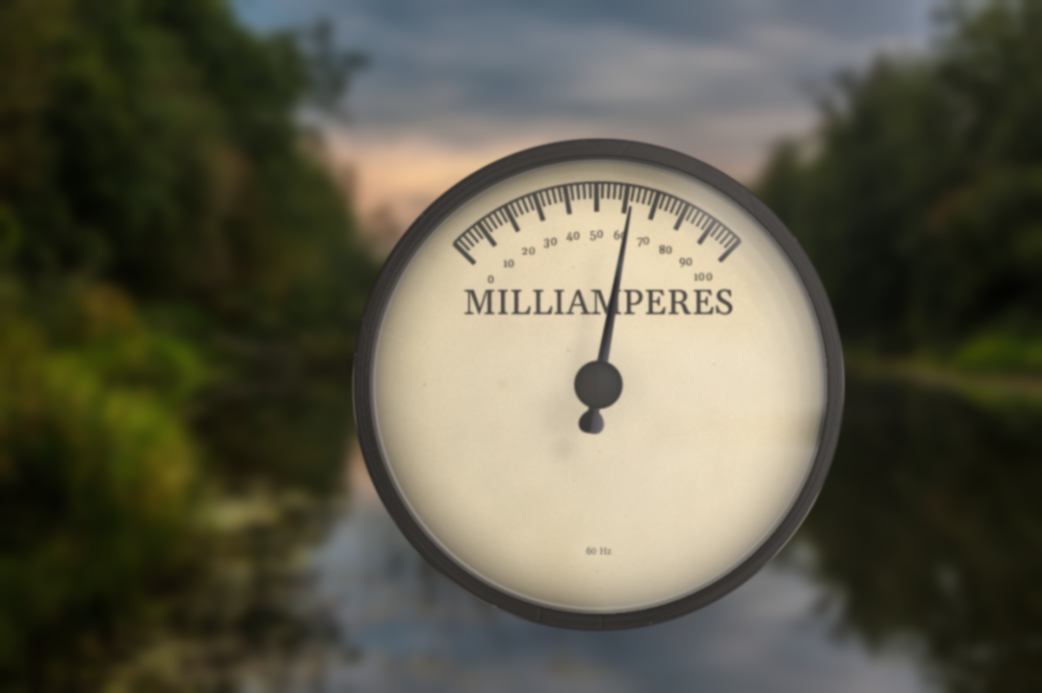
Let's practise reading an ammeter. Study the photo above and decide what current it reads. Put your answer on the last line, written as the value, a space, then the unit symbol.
62 mA
